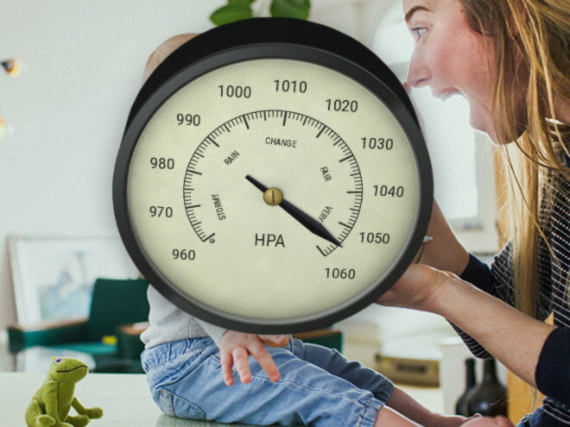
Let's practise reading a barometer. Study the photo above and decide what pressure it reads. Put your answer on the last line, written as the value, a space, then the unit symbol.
1055 hPa
